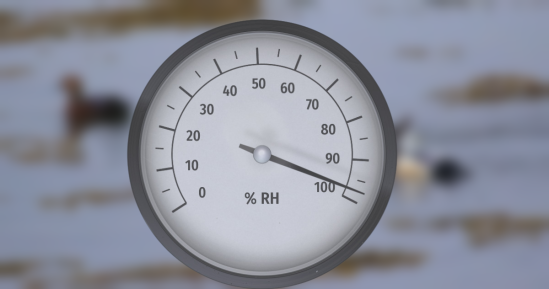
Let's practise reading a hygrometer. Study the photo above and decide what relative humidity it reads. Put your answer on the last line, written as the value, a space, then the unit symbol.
97.5 %
